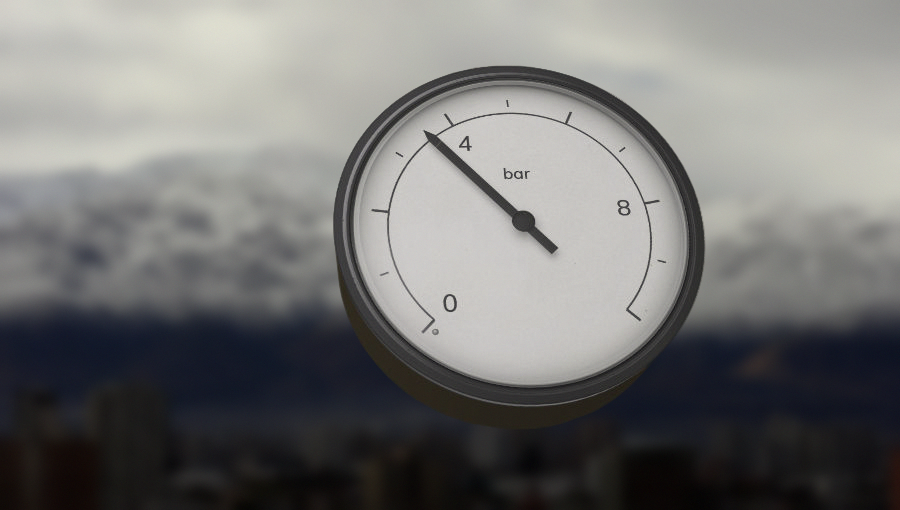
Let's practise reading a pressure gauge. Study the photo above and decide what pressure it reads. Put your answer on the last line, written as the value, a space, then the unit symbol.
3.5 bar
